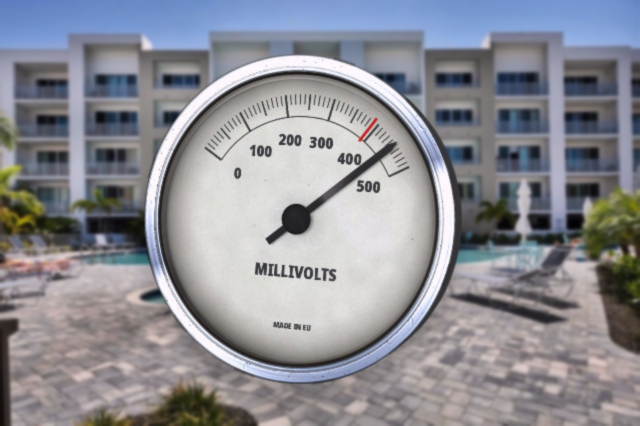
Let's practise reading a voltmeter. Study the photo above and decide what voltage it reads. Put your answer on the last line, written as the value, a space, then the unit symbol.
450 mV
